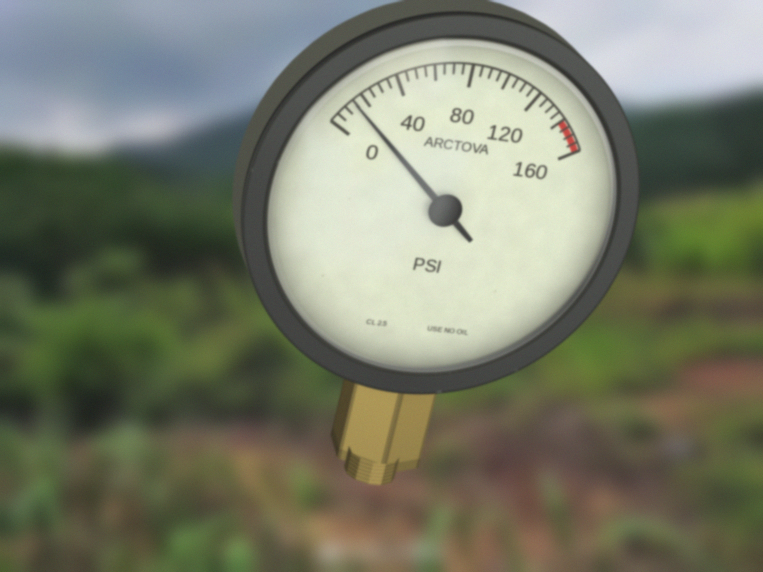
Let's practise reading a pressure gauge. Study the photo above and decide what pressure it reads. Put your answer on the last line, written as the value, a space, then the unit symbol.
15 psi
